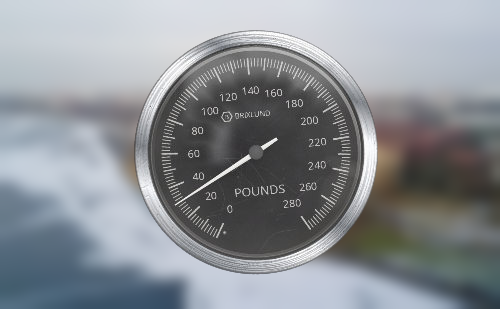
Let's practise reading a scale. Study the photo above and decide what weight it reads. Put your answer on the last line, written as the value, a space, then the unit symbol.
30 lb
